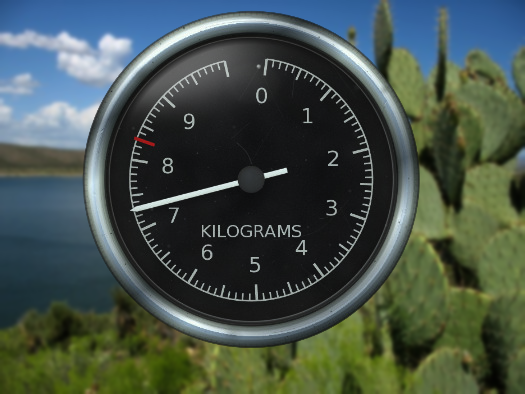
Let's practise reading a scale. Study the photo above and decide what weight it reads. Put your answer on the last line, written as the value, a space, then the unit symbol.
7.3 kg
